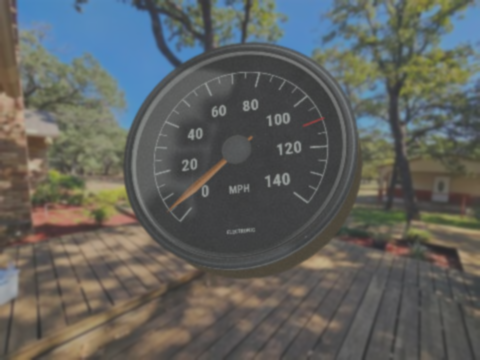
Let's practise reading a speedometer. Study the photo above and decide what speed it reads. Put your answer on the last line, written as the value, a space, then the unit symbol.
5 mph
